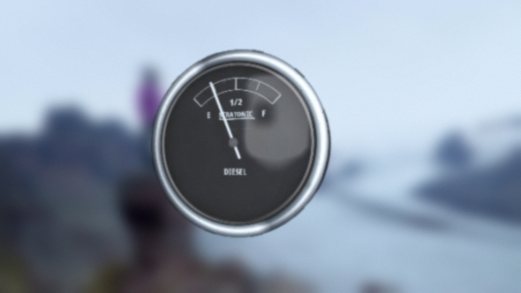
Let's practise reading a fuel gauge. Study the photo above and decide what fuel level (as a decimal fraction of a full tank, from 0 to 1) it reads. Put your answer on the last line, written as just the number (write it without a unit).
0.25
